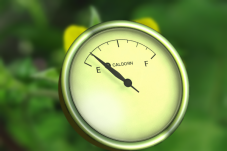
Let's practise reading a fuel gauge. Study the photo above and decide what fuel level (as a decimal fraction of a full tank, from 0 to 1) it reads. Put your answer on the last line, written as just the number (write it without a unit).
0.125
